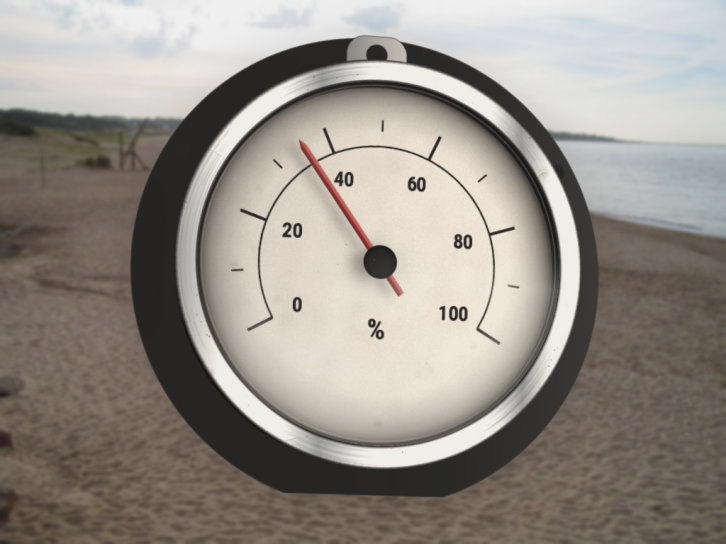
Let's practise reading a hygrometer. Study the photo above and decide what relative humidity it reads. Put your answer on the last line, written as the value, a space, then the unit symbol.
35 %
